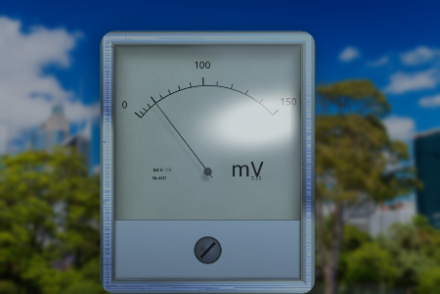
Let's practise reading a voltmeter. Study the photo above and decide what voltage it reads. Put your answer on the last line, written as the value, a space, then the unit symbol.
50 mV
